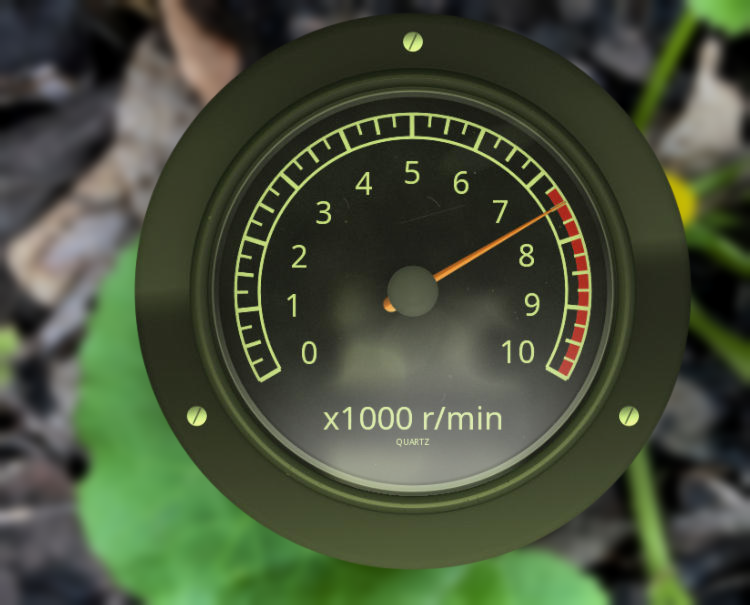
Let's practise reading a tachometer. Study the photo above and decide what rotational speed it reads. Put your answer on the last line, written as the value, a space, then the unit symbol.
7500 rpm
